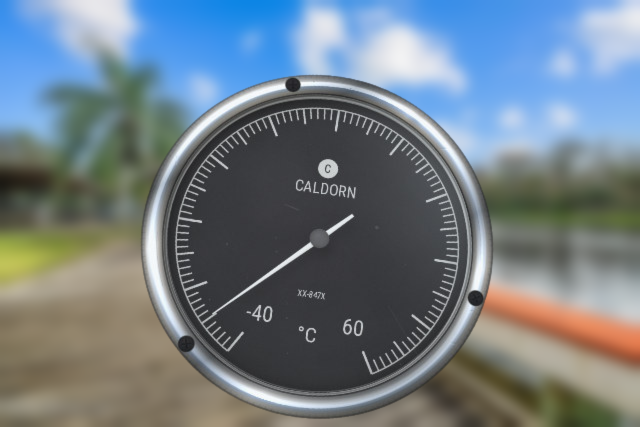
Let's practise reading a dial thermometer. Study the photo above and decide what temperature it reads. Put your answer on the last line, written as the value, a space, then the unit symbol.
-35 °C
